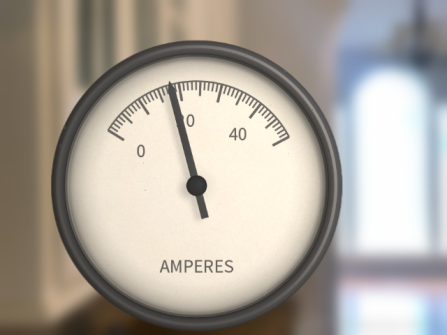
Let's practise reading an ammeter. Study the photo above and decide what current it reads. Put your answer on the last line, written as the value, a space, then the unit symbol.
18 A
